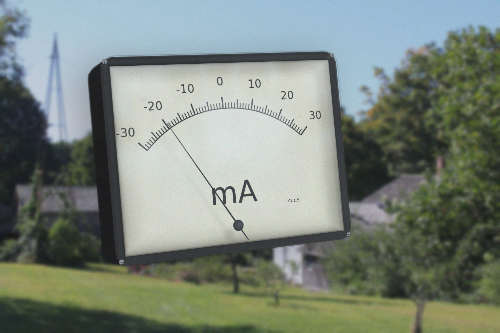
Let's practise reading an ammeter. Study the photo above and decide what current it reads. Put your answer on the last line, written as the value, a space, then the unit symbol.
-20 mA
